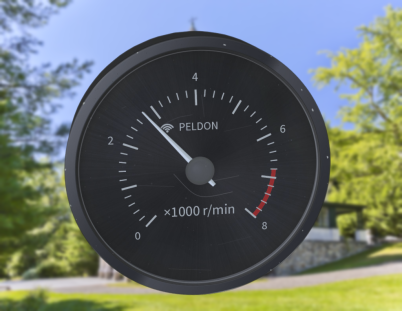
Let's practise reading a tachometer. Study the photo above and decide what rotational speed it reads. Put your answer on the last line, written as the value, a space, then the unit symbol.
2800 rpm
